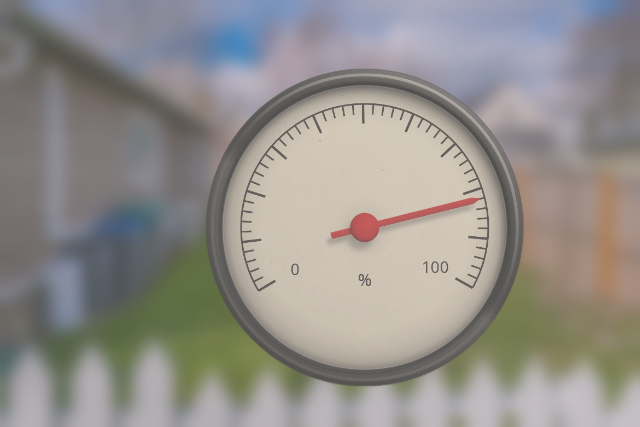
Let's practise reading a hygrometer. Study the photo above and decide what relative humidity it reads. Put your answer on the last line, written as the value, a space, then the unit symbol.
82 %
